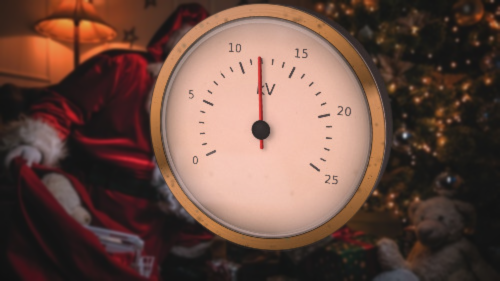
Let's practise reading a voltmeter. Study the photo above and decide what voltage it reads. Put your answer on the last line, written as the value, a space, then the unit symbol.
12 kV
